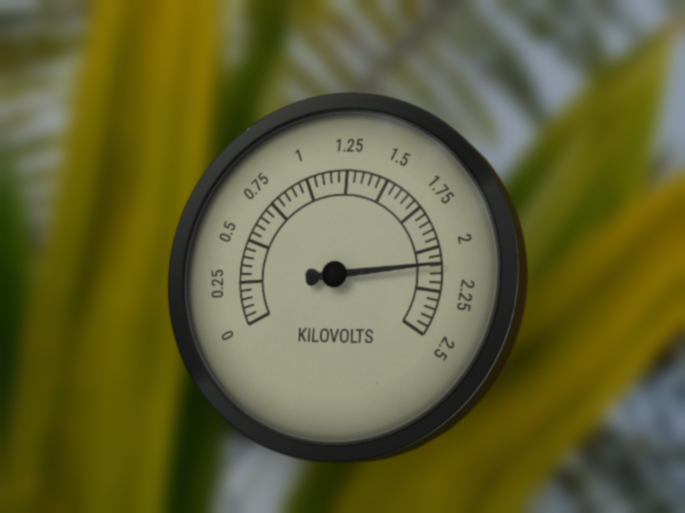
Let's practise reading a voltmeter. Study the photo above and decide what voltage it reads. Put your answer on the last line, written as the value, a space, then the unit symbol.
2.1 kV
